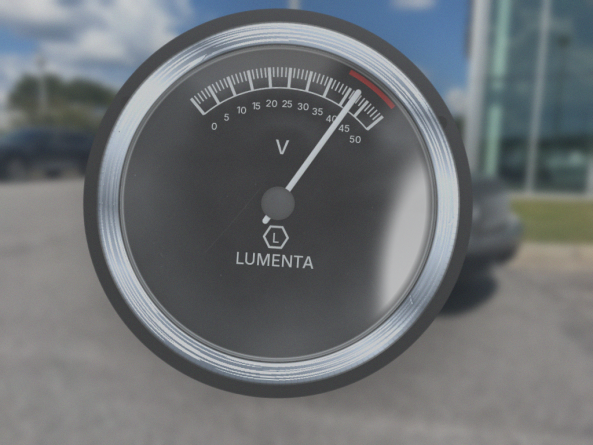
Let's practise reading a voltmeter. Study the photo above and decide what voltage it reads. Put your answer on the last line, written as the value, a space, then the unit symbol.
42 V
